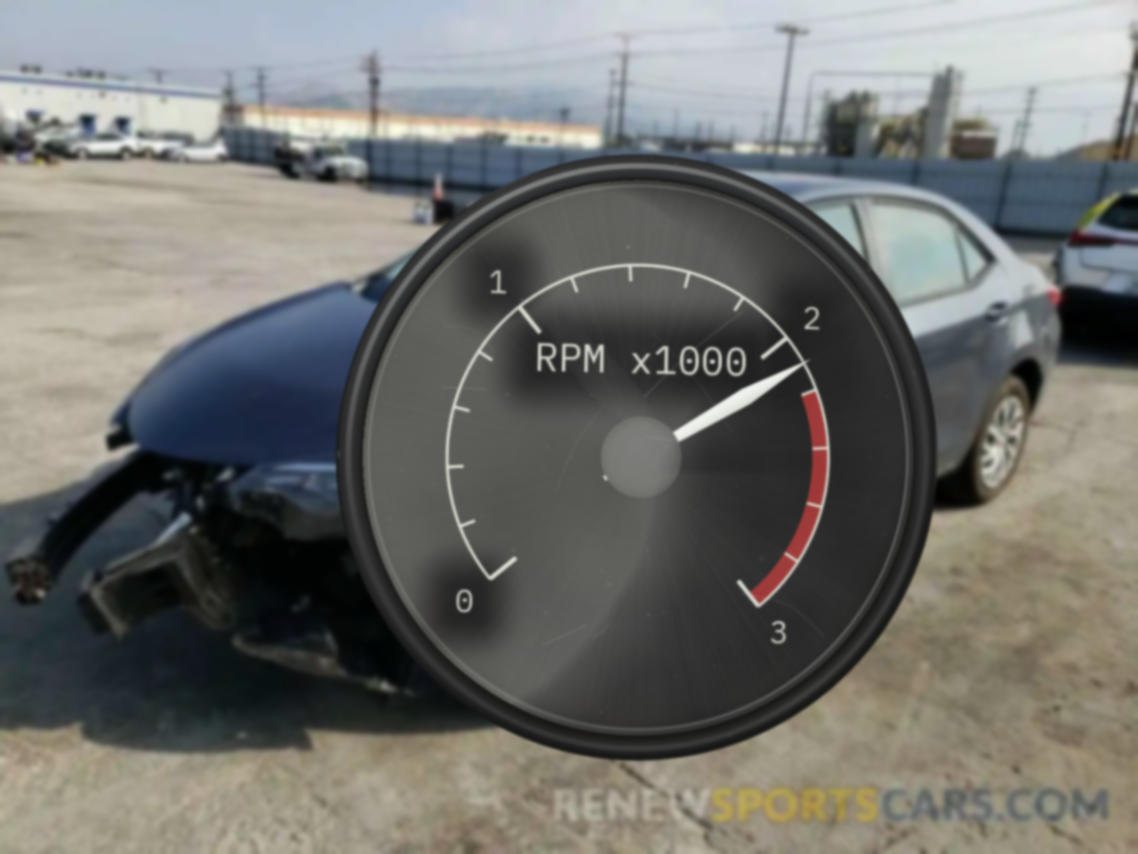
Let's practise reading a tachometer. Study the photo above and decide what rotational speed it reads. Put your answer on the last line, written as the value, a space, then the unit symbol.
2100 rpm
